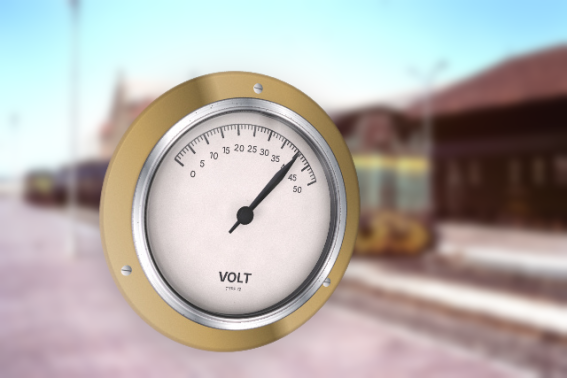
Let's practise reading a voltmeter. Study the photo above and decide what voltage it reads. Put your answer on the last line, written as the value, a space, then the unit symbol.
40 V
